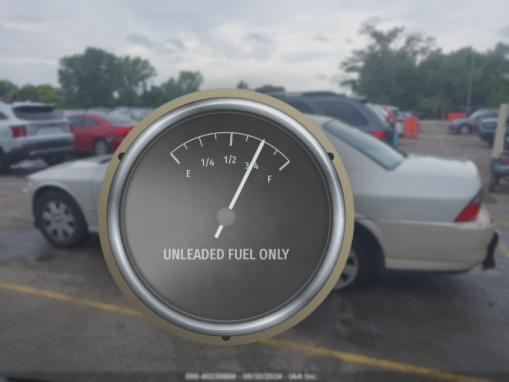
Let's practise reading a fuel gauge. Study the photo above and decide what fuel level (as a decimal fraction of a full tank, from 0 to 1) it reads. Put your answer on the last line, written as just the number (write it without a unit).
0.75
